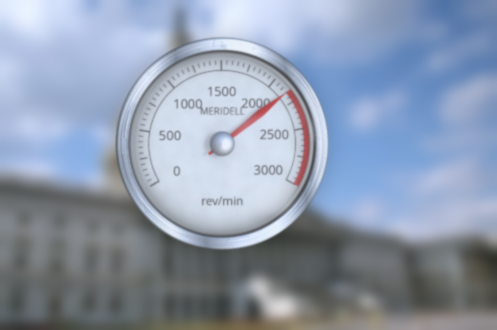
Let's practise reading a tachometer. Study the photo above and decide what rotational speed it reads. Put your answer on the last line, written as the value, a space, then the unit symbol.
2150 rpm
